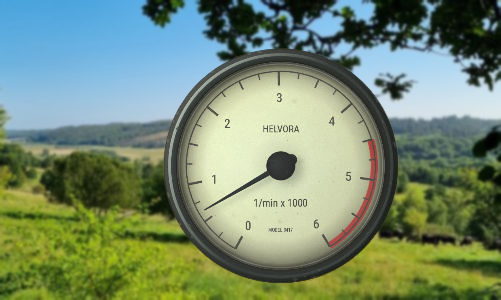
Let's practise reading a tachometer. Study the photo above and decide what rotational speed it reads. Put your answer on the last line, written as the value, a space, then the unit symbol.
625 rpm
